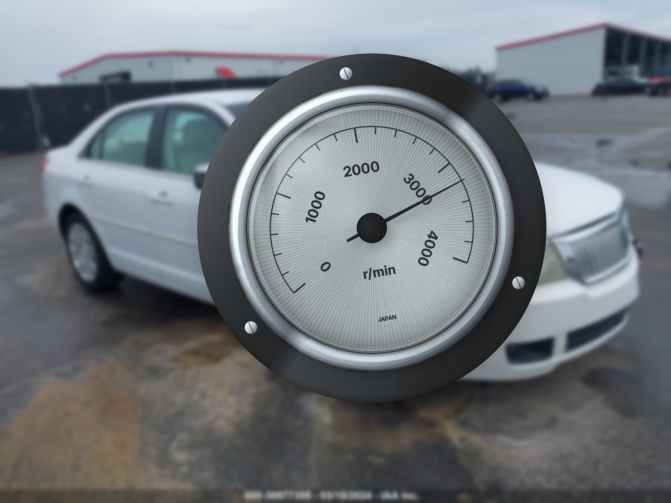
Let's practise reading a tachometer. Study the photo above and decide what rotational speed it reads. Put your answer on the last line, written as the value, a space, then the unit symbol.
3200 rpm
